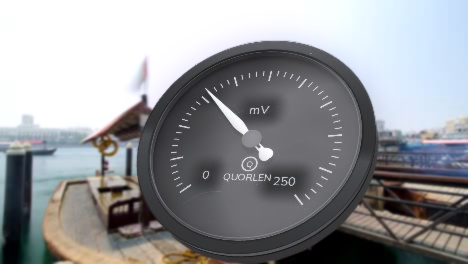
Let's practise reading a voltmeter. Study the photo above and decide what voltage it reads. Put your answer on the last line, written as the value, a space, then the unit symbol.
80 mV
